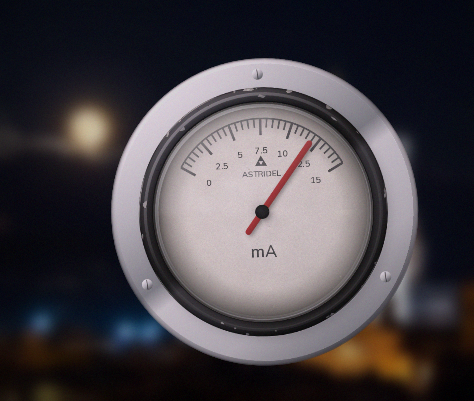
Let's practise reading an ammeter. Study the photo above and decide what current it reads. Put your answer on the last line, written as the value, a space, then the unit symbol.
12 mA
